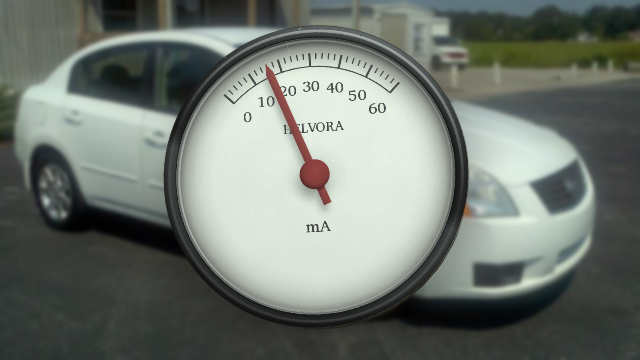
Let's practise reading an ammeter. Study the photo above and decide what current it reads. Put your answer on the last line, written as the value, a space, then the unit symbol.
16 mA
